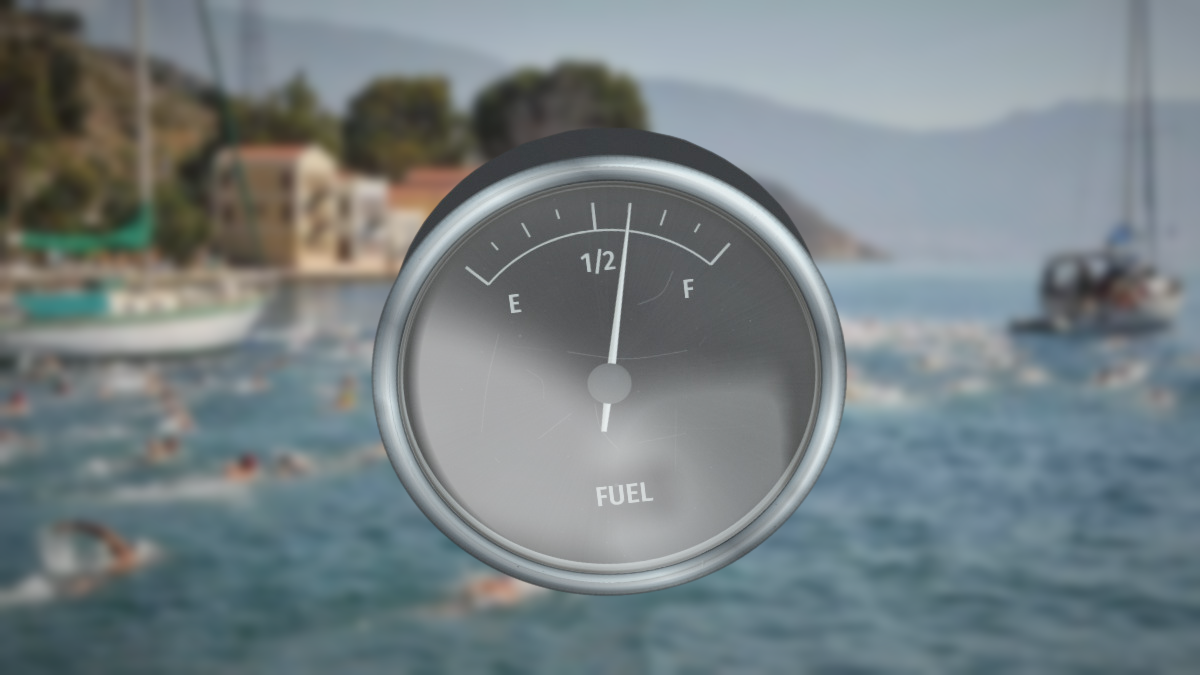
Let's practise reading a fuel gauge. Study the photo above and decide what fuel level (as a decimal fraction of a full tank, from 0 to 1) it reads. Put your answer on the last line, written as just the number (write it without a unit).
0.625
